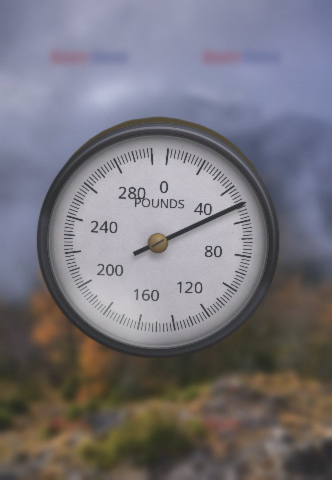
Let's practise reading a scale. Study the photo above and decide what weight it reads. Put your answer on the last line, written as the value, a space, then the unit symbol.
50 lb
